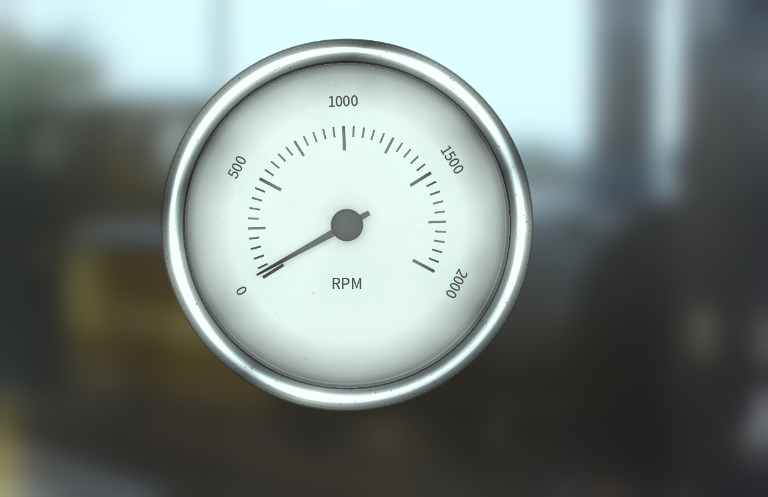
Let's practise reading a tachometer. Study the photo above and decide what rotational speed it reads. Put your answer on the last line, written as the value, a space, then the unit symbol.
25 rpm
